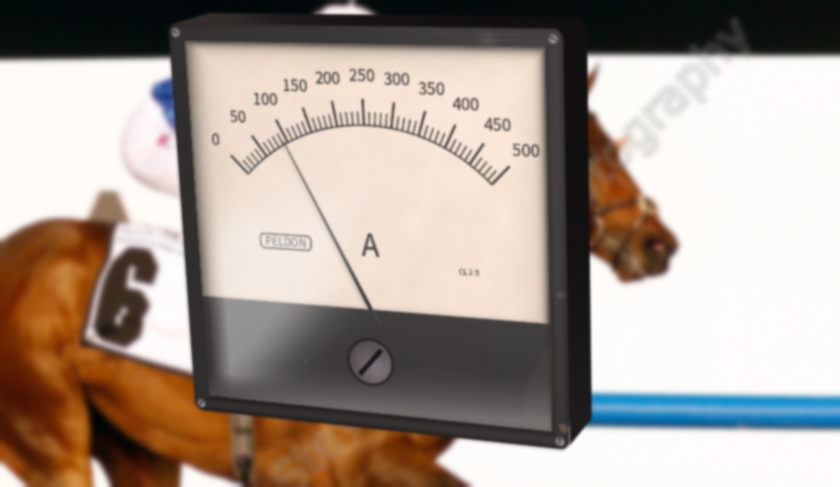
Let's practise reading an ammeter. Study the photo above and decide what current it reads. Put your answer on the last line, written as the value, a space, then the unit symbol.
100 A
